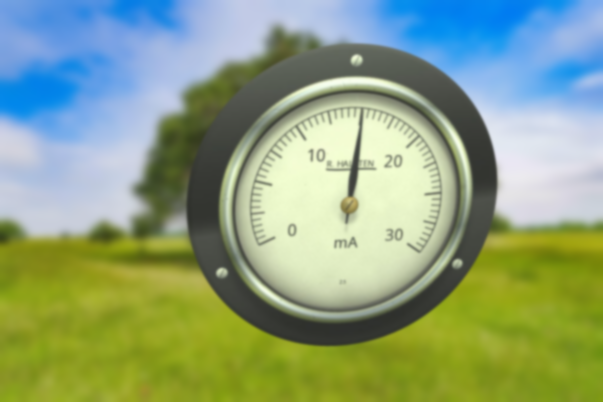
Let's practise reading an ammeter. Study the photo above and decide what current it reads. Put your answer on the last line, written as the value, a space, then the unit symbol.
15 mA
